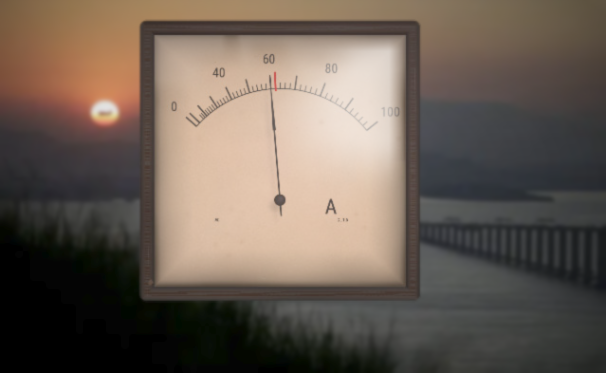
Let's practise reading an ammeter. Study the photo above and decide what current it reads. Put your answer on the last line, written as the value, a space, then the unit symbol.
60 A
